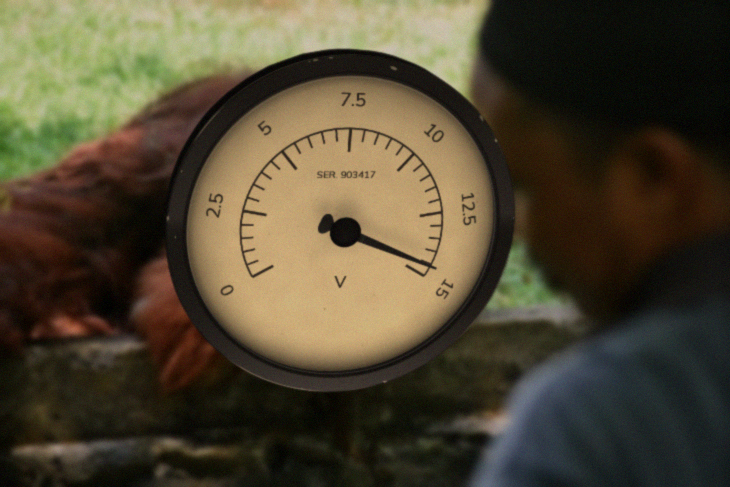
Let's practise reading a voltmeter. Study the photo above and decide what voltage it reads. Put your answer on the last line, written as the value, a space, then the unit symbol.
14.5 V
